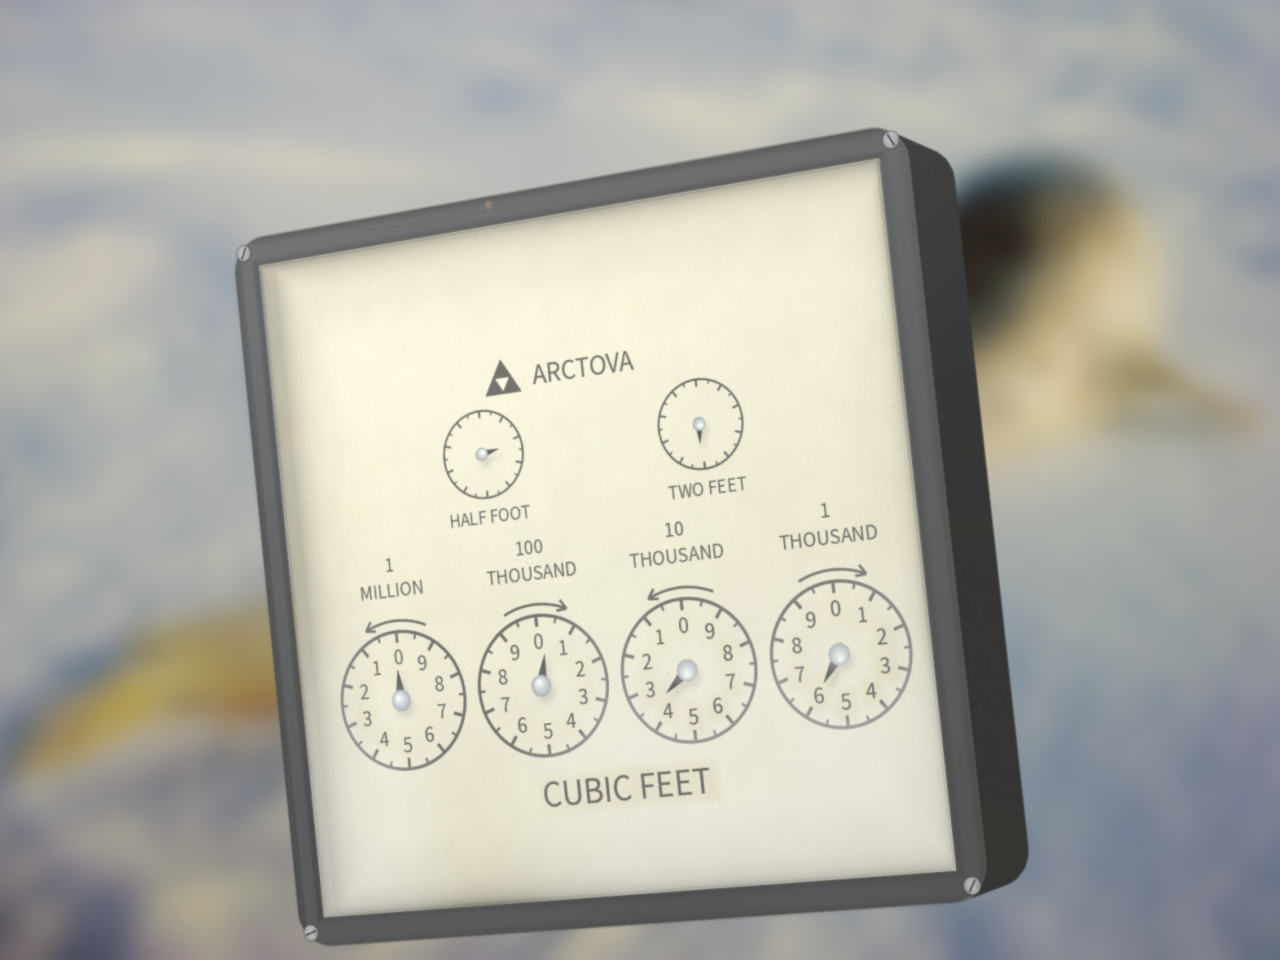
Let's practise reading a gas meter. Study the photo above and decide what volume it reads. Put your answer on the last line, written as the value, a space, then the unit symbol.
3600 ft³
